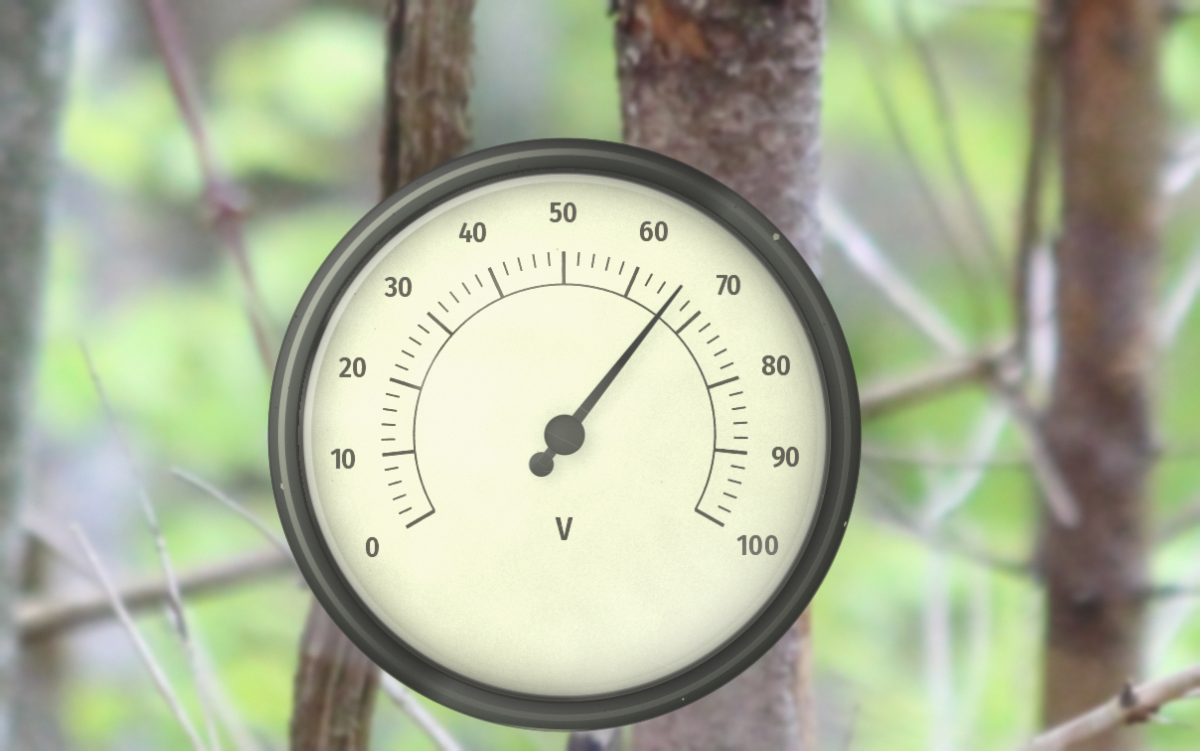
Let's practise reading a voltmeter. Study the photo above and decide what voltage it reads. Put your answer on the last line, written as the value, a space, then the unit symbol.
66 V
